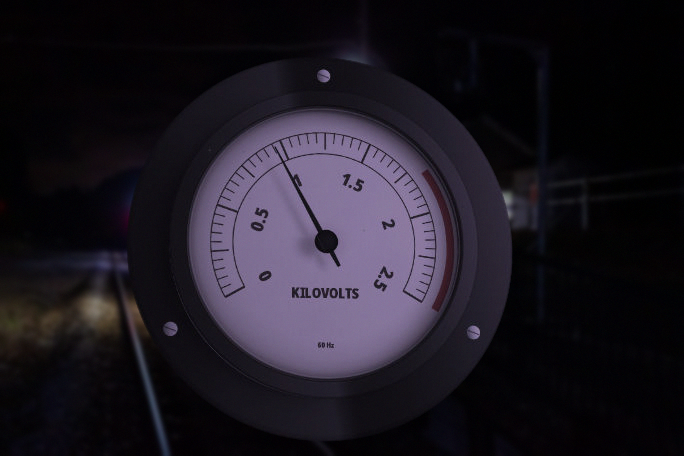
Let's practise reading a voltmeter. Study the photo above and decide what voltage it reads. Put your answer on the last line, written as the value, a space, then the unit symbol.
0.95 kV
